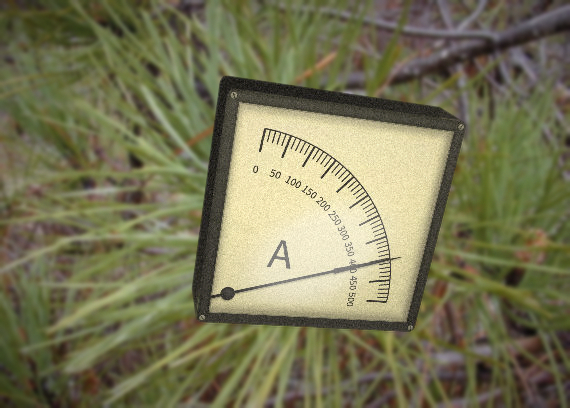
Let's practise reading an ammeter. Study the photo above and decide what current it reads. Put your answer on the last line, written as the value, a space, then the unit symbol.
400 A
